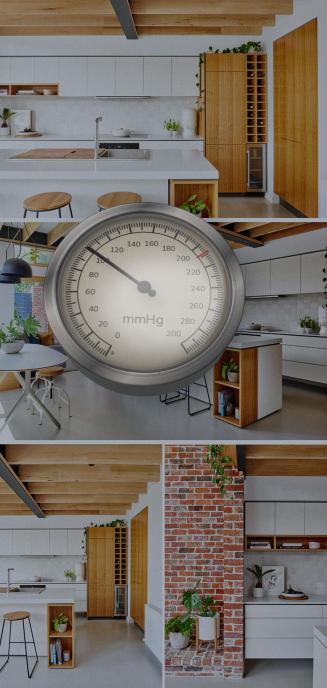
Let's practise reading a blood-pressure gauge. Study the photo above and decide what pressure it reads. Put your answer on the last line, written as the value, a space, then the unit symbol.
100 mmHg
